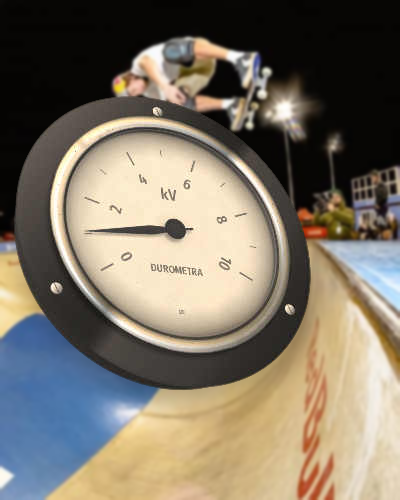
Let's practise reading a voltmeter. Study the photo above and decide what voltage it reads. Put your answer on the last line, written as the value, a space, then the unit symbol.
1 kV
